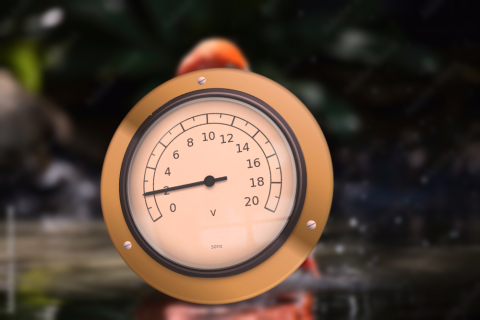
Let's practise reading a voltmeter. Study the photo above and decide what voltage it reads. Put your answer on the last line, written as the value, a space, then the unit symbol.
2 V
